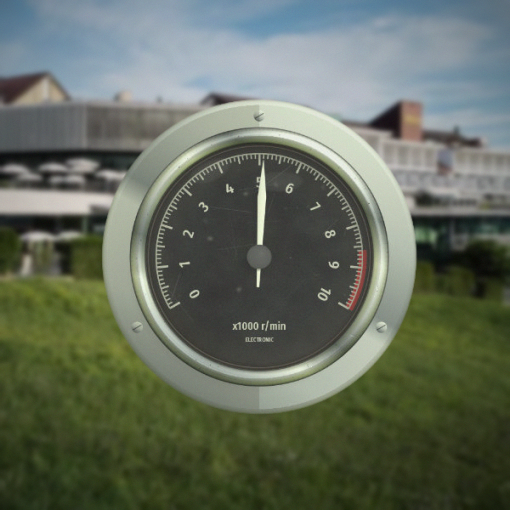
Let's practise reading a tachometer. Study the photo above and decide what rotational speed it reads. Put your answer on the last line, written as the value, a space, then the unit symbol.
5100 rpm
